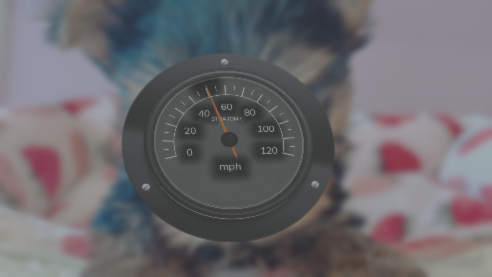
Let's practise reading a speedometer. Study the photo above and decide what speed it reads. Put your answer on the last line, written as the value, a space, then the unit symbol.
50 mph
